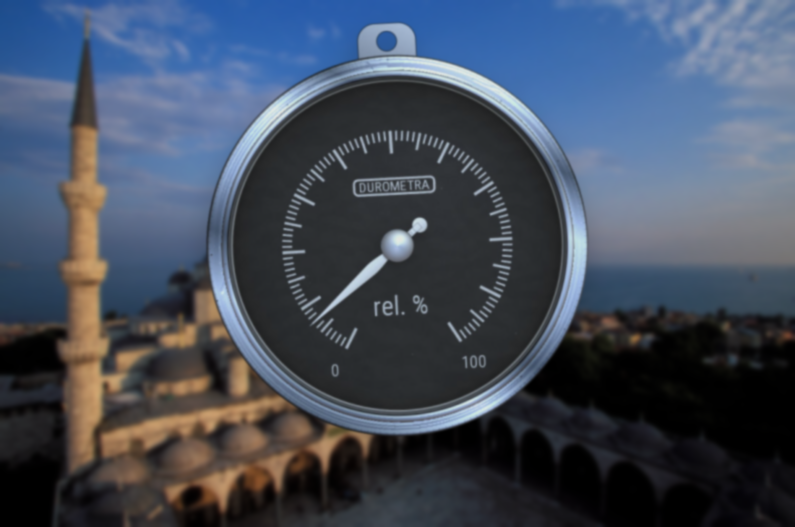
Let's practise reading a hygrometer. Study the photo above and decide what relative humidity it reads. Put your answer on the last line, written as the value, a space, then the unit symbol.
7 %
